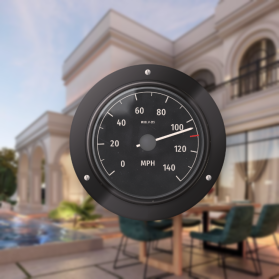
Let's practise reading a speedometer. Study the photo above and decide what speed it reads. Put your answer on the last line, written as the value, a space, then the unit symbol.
105 mph
